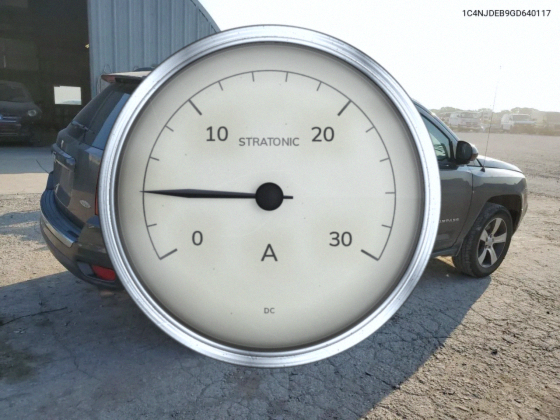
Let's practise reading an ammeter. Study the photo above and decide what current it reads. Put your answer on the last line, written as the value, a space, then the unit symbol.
4 A
